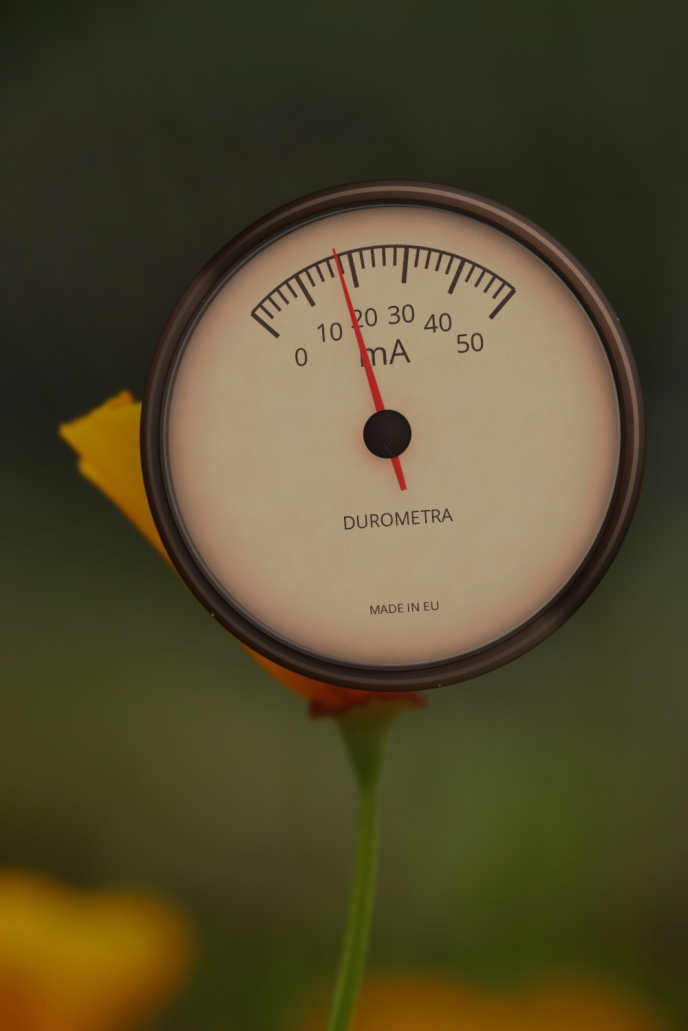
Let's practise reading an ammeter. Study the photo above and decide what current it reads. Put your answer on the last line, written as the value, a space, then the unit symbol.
18 mA
